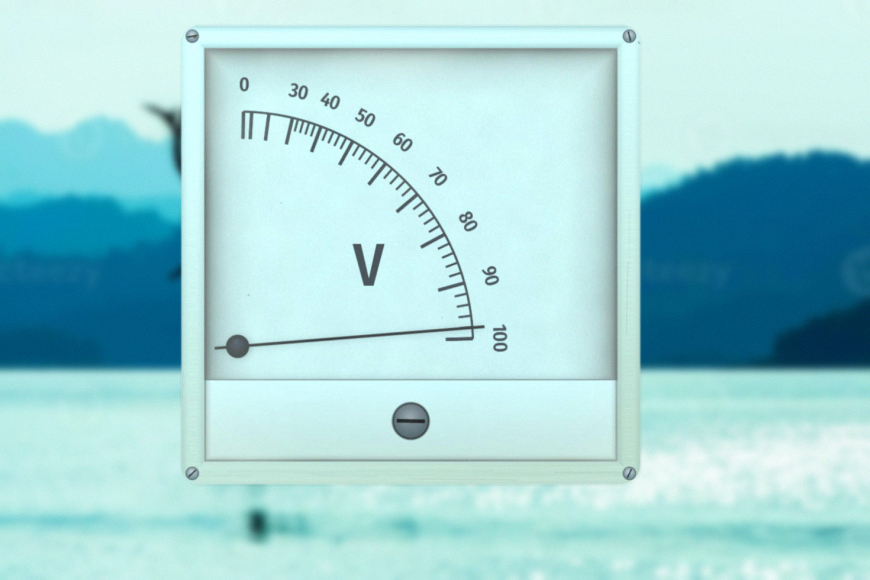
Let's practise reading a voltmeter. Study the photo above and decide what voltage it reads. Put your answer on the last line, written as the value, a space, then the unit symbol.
98 V
